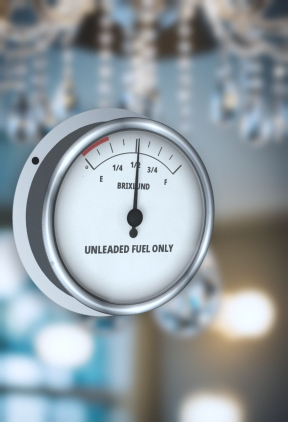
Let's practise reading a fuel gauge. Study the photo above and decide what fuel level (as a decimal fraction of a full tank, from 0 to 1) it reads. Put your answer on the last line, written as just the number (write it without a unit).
0.5
